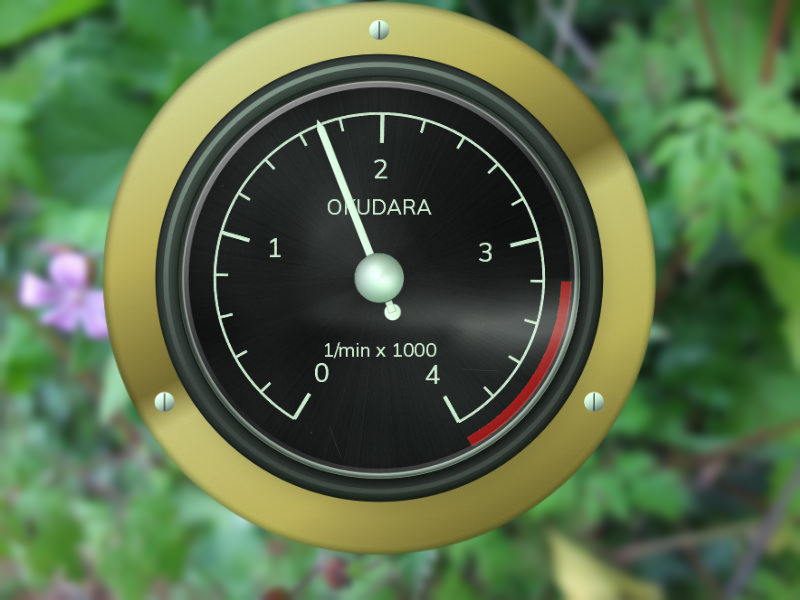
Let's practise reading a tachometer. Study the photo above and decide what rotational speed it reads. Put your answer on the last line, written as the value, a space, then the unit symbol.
1700 rpm
